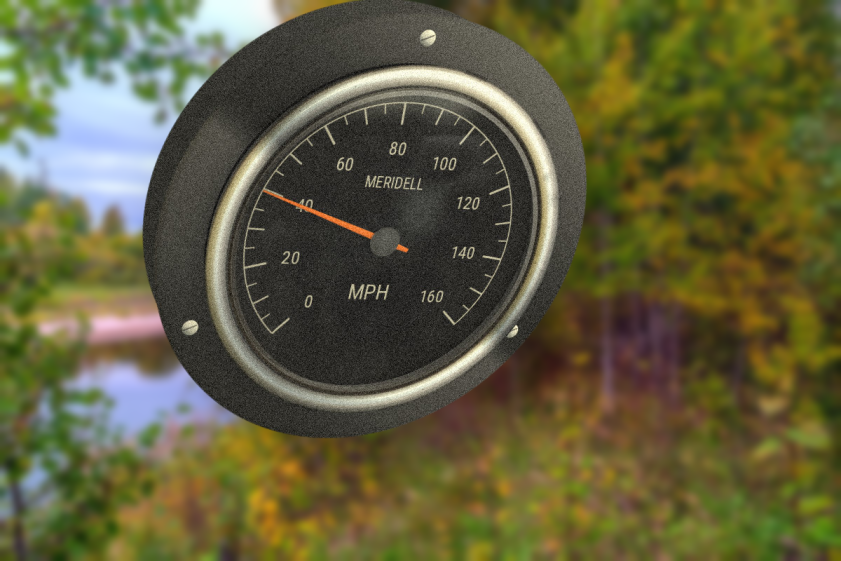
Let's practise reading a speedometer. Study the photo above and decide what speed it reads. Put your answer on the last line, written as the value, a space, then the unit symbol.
40 mph
